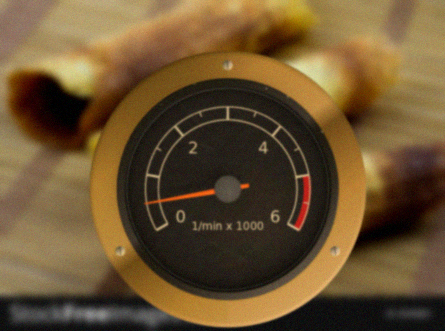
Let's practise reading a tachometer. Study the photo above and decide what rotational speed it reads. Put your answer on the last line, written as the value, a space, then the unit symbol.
500 rpm
